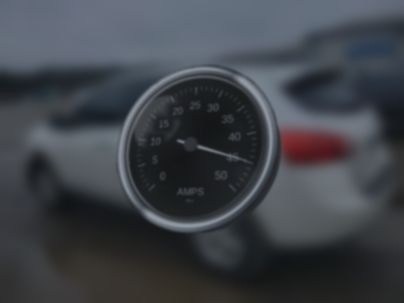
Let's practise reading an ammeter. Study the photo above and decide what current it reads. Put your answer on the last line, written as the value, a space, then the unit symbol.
45 A
